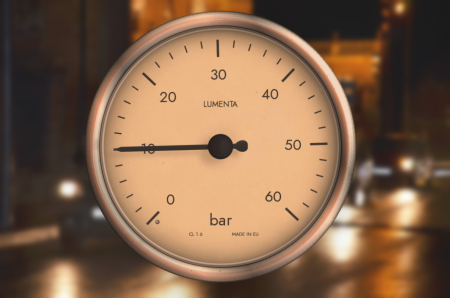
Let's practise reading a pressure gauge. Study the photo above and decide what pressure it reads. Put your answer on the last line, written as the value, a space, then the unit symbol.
10 bar
